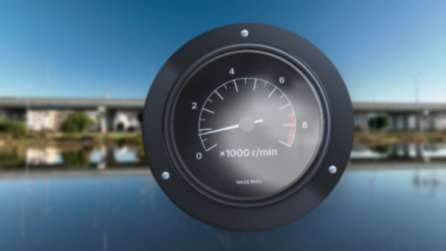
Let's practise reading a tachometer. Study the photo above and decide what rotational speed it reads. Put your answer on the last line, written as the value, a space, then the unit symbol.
750 rpm
